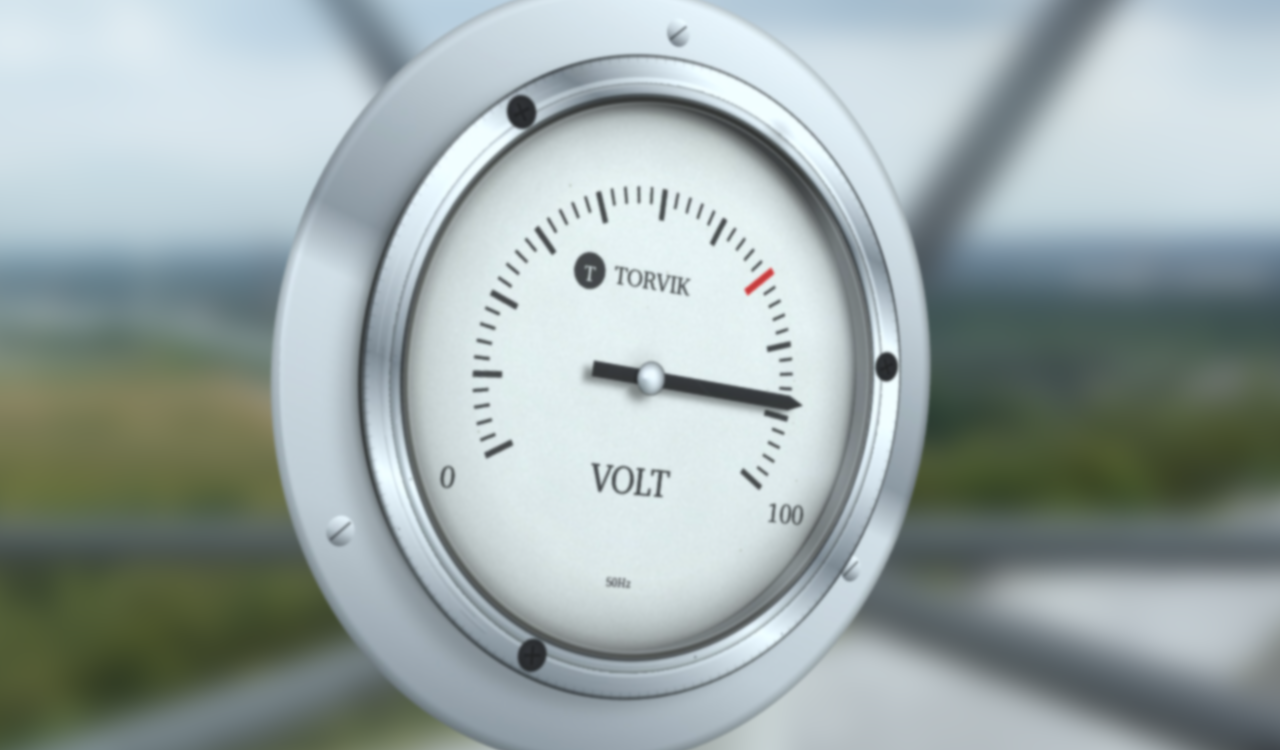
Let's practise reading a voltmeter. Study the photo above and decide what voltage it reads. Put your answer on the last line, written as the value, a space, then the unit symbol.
88 V
